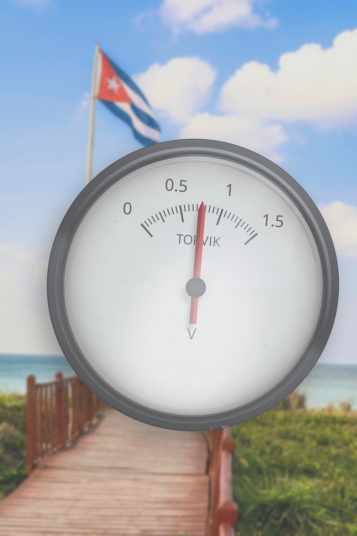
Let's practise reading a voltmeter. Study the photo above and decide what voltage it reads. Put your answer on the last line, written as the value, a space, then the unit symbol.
0.75 V
